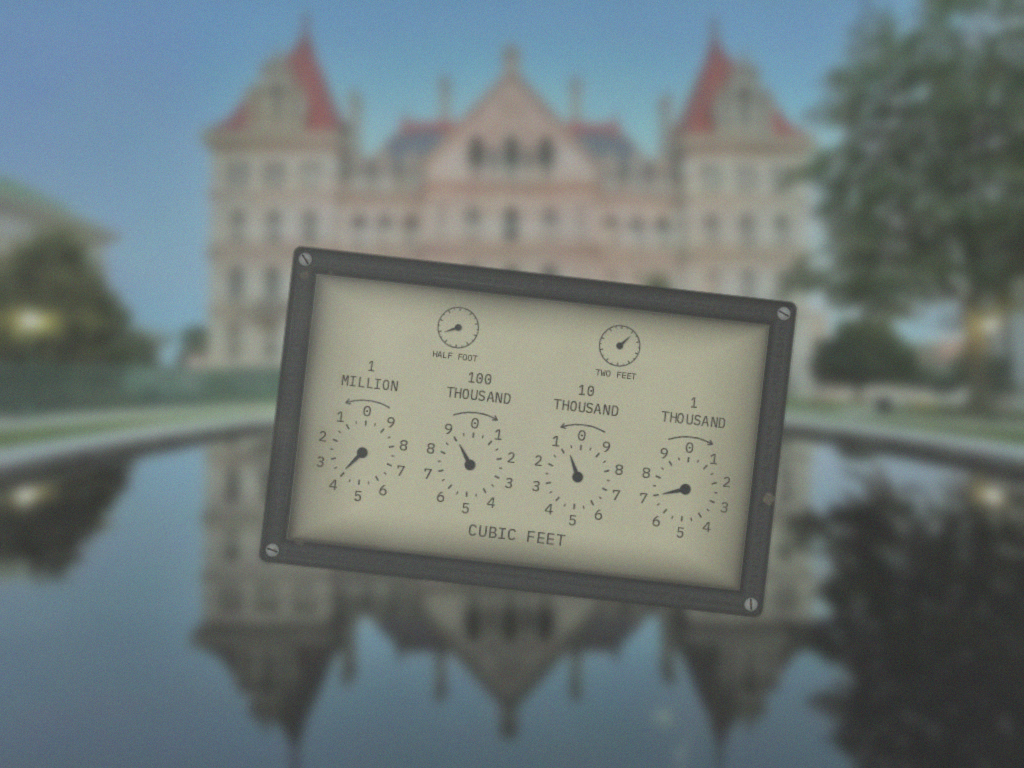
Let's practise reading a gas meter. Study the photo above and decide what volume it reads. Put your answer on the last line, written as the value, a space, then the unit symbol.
390700 ft³
